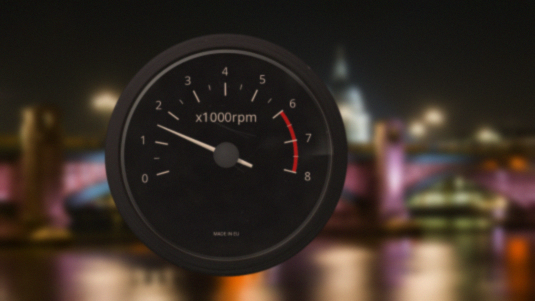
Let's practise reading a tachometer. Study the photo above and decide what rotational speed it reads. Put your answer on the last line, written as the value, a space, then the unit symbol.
1500 rpm
